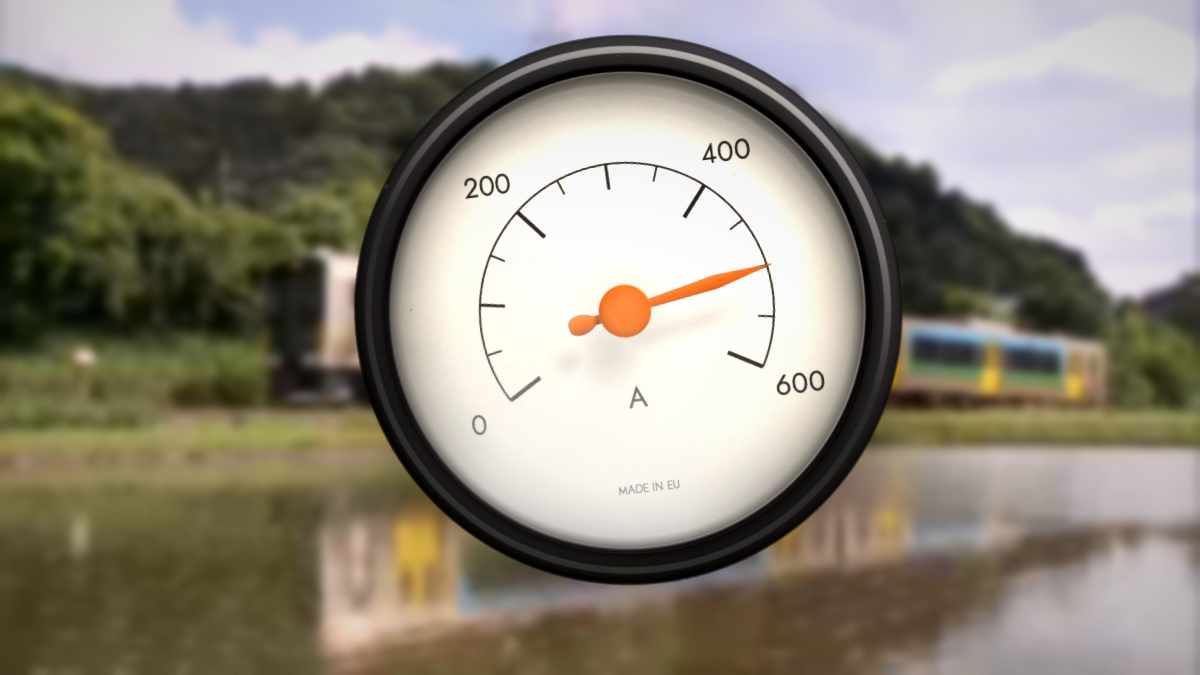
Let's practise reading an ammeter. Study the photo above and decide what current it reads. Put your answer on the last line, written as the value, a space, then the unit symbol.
500 A
